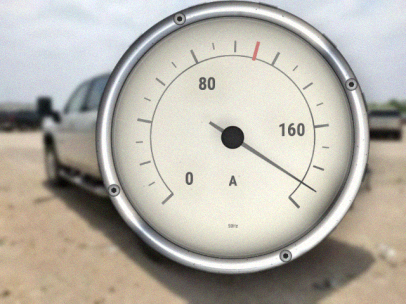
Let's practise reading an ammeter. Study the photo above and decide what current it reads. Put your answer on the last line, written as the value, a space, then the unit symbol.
190 A
